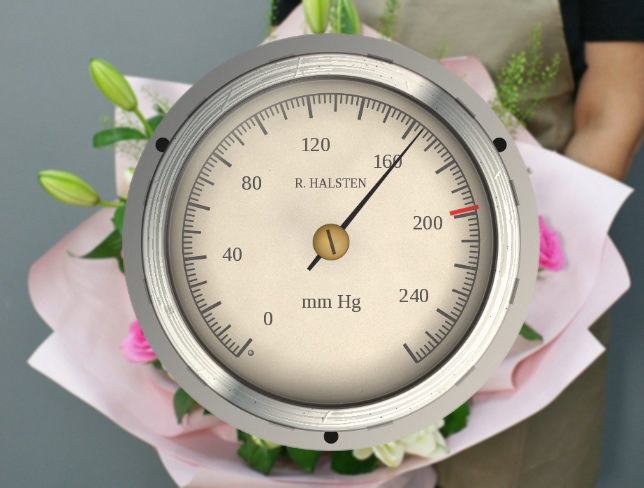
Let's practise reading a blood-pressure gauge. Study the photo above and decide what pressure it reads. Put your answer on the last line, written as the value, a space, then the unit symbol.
164 mmHg
